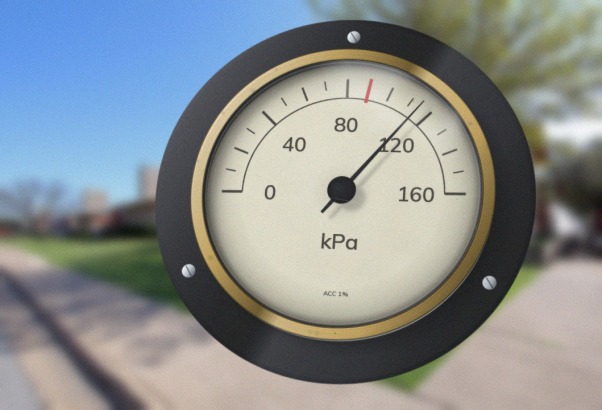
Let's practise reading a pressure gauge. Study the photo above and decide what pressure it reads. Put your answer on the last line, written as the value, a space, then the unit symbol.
115 kPa
